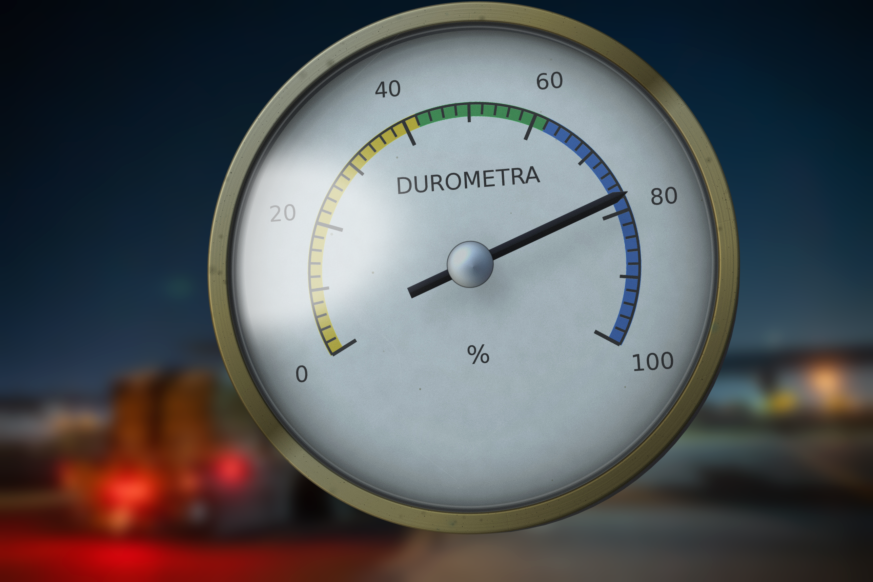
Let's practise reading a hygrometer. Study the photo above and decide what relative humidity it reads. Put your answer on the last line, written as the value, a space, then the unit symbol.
78 %
